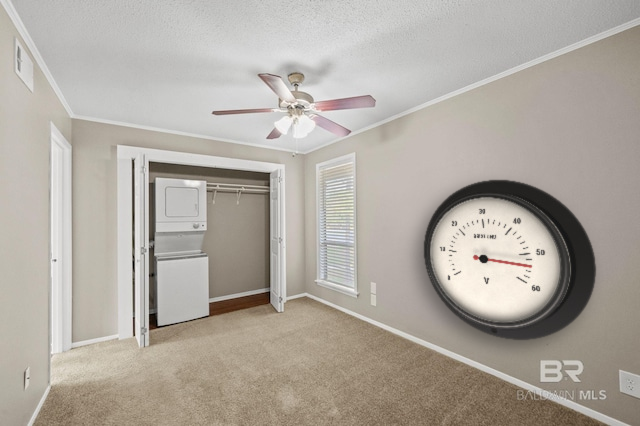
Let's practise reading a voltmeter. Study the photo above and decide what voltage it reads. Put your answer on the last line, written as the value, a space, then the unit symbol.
54 V
